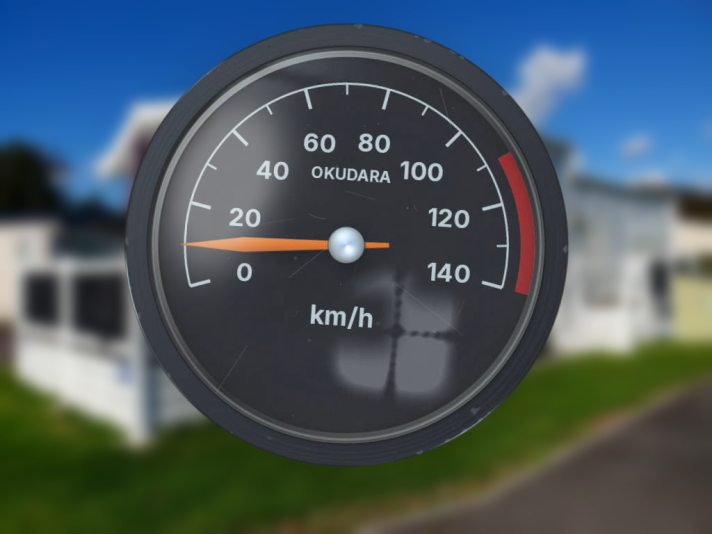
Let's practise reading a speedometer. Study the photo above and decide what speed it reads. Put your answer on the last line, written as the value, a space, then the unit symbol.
10 km/h
